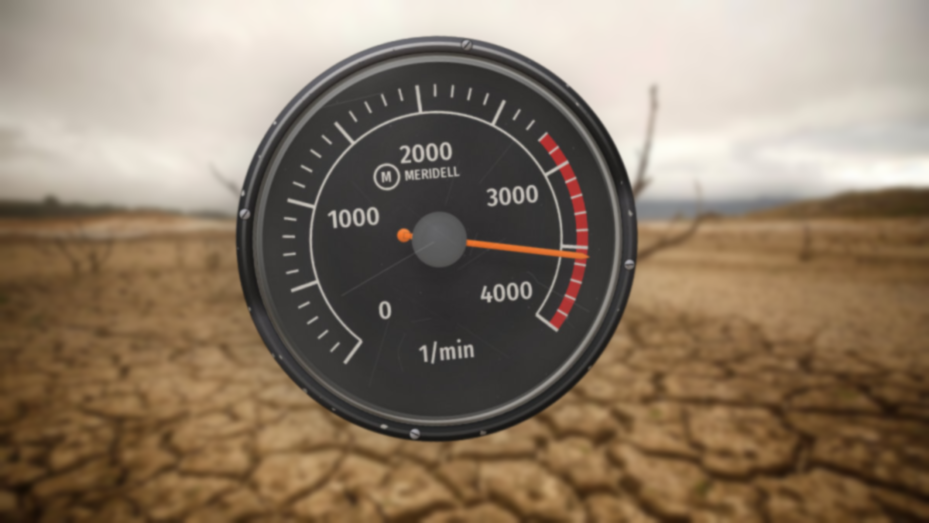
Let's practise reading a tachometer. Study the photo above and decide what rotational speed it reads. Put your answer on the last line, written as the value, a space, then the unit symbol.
3550 rpm
